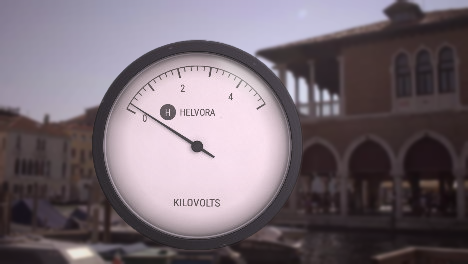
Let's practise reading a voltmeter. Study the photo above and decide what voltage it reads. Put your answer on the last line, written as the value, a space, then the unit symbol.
0.2 kV
